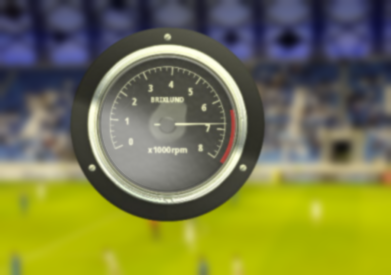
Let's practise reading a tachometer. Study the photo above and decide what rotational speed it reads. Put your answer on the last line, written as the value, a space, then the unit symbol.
6800 rpm
